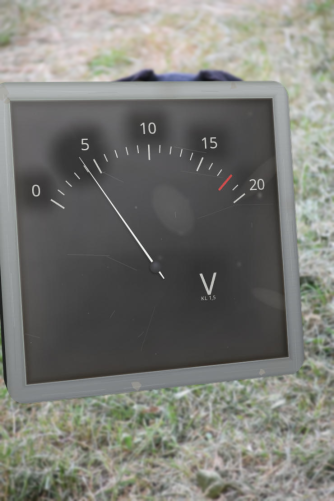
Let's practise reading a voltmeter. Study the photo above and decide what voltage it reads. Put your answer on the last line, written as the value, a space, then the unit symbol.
4 V
